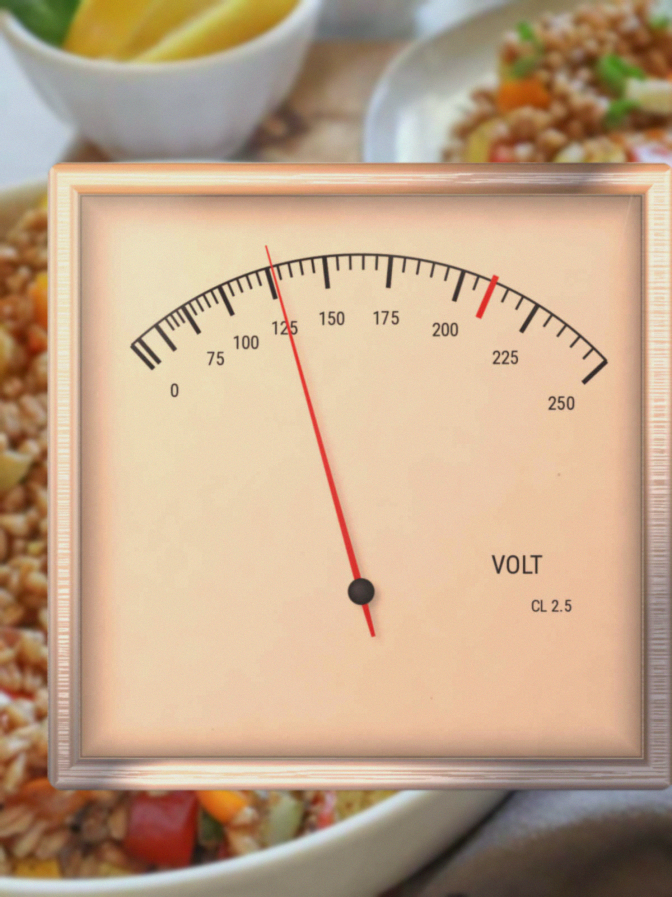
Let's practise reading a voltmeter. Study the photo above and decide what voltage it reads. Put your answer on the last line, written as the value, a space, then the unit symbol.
127.5 V
